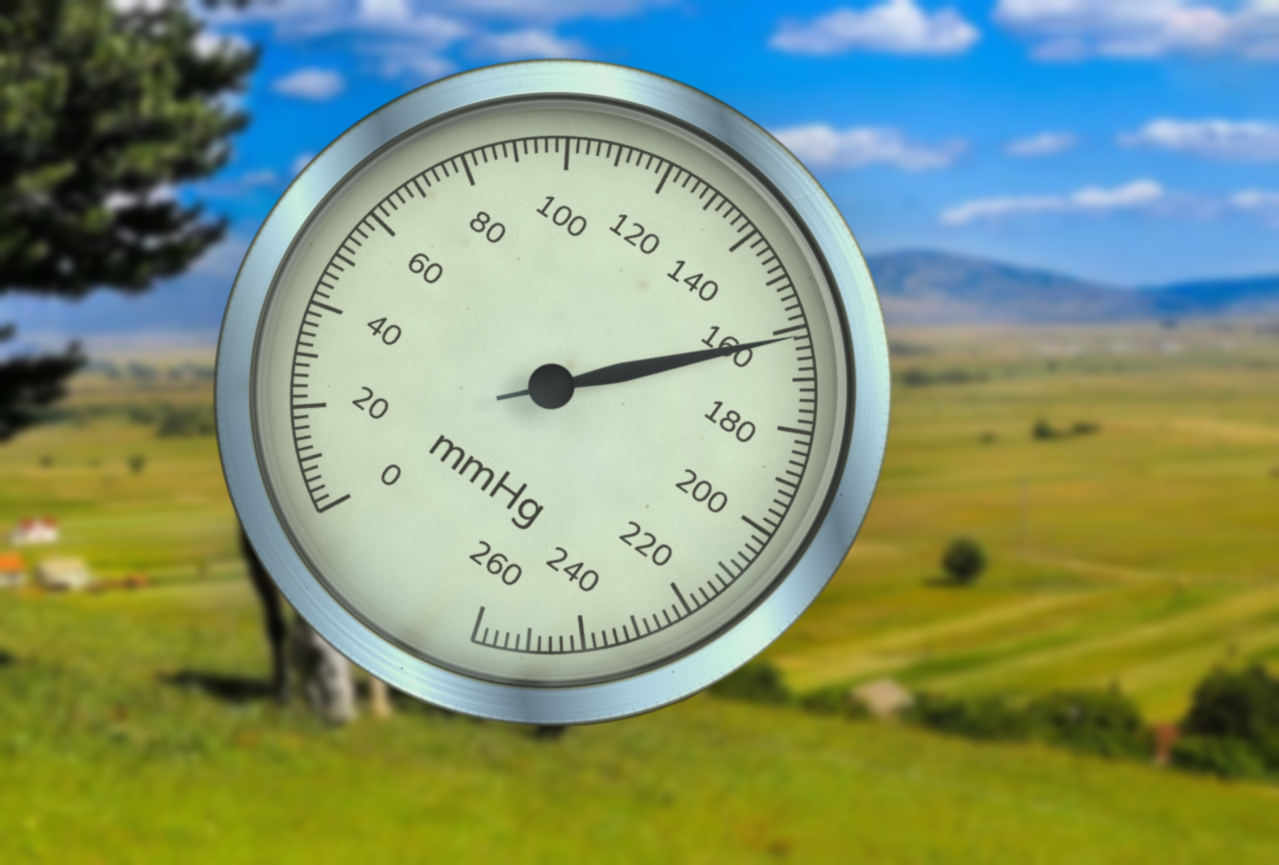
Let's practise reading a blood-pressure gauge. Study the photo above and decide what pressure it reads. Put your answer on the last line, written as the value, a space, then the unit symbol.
162 mmHg
